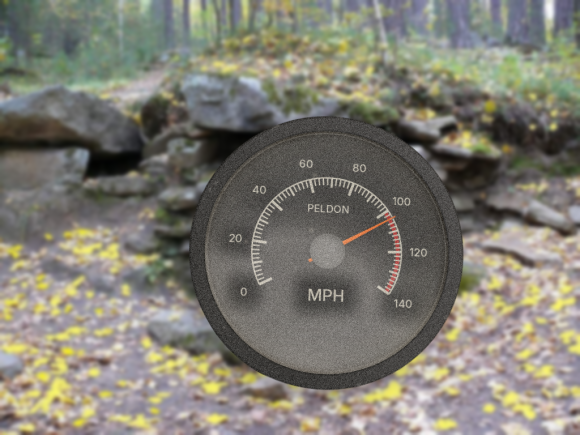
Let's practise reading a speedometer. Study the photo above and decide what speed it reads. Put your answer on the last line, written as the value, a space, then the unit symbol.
104 mph
